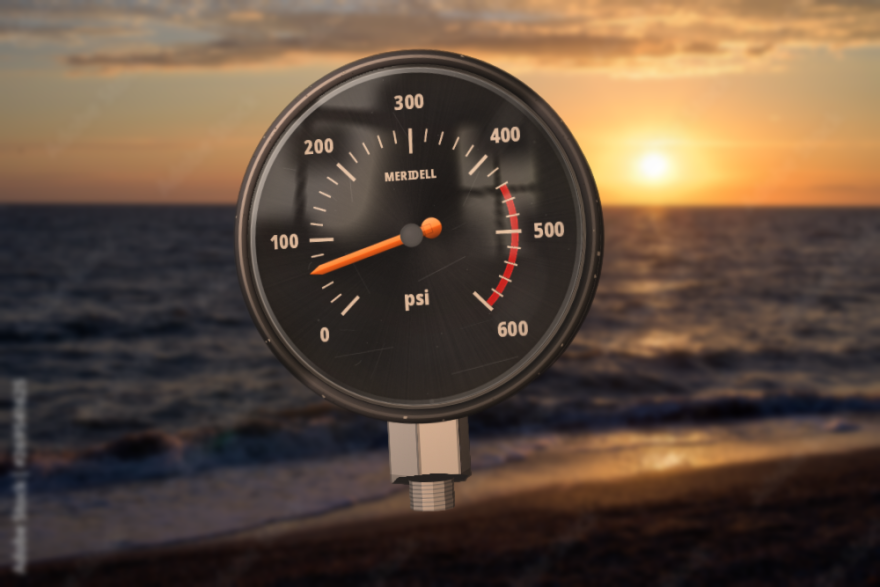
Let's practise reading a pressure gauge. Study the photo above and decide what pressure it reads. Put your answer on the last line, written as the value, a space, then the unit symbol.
60 psi
